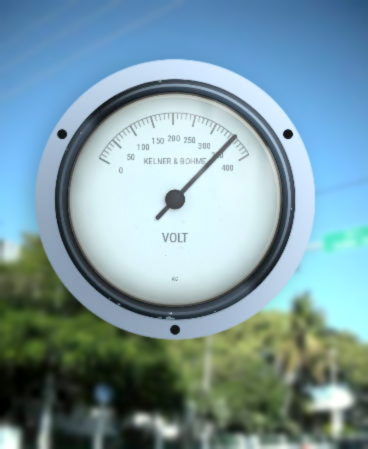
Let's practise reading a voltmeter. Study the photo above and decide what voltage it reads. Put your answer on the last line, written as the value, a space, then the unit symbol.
350 V
